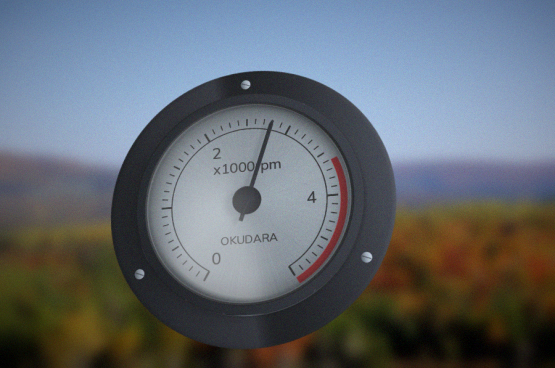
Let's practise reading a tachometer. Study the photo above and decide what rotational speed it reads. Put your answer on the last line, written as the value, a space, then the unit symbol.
2800 rpm
